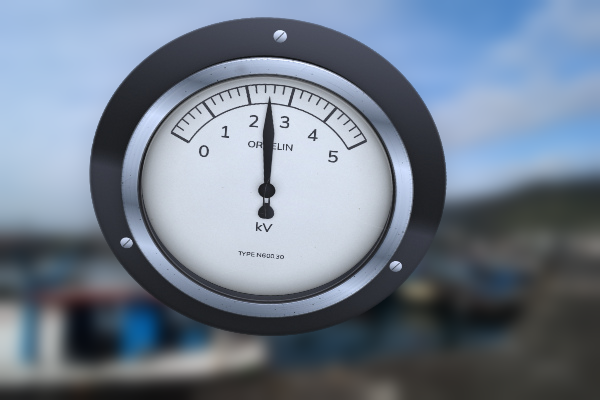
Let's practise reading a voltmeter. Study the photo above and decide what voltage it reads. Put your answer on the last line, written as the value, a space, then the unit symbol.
2.5 kV
